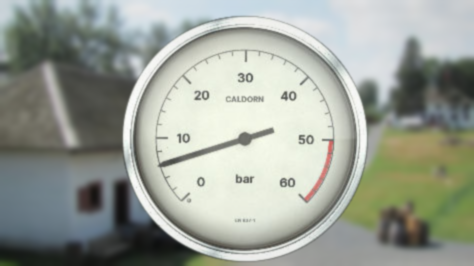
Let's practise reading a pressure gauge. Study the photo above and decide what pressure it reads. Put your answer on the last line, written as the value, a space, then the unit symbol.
6 bar
